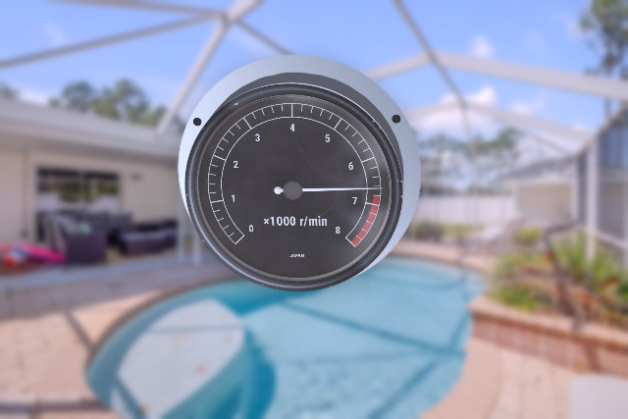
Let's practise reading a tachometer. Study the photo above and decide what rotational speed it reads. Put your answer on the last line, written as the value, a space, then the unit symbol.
6600 rpm
